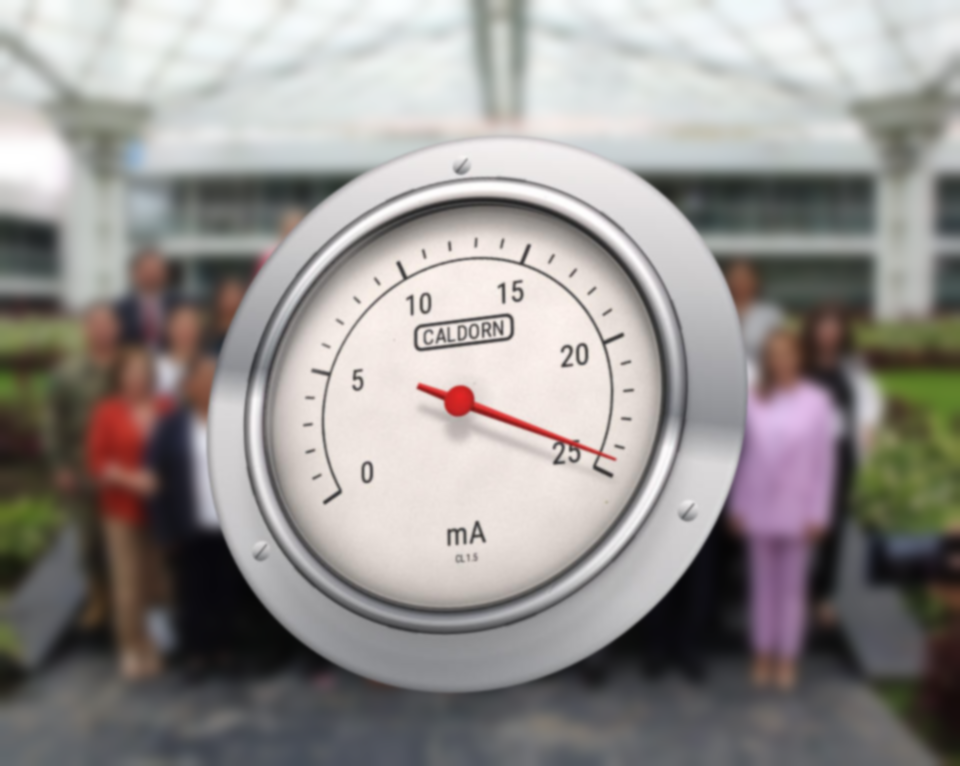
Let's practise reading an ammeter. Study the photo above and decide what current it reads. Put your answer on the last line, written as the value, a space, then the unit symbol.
24.5 mA
